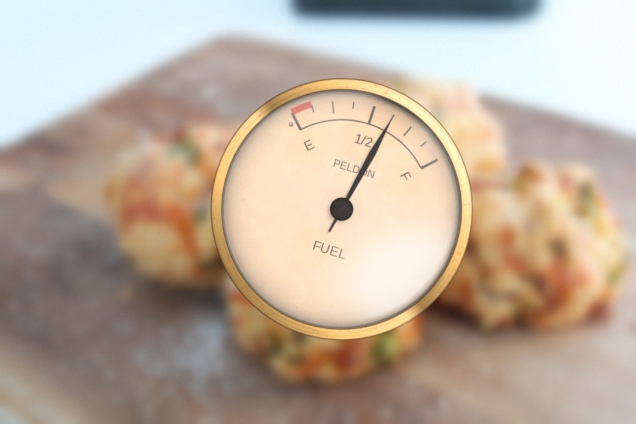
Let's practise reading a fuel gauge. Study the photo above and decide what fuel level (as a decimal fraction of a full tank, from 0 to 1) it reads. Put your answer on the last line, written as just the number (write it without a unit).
0.625
